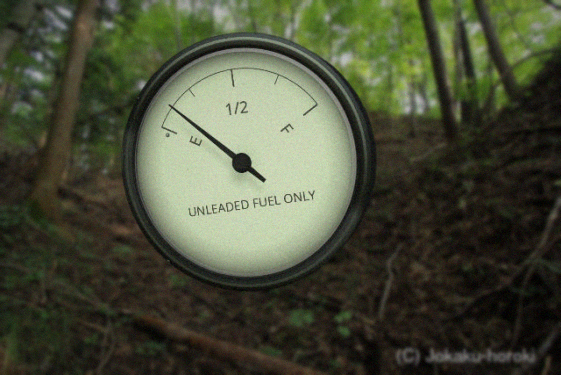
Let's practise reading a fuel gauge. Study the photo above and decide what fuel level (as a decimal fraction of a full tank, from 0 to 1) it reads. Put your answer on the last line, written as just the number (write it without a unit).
0.125
